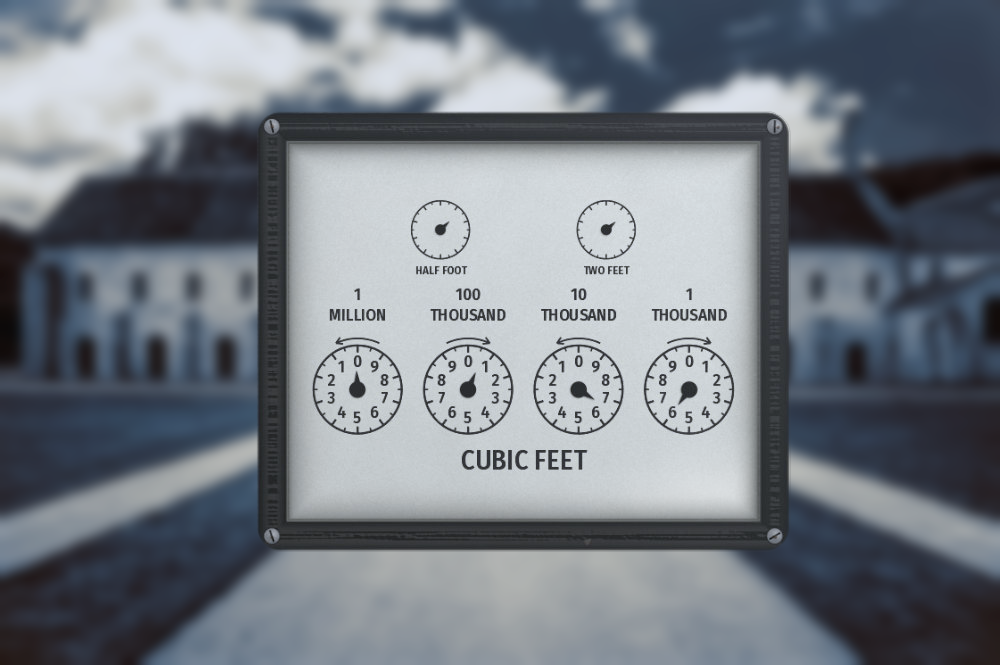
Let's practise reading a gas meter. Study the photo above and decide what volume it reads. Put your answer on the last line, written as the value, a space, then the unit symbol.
6600 ft³
